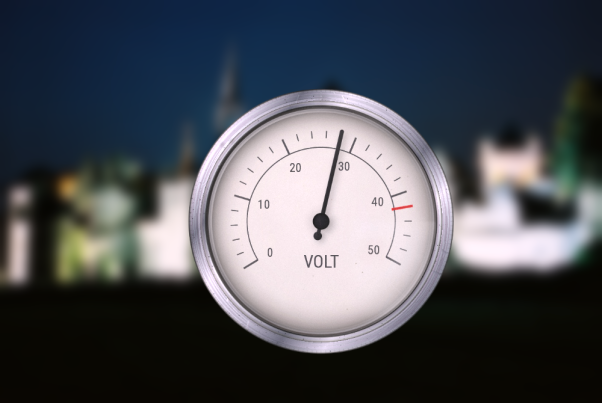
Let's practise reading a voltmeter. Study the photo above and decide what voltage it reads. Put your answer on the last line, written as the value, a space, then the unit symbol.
28 V
